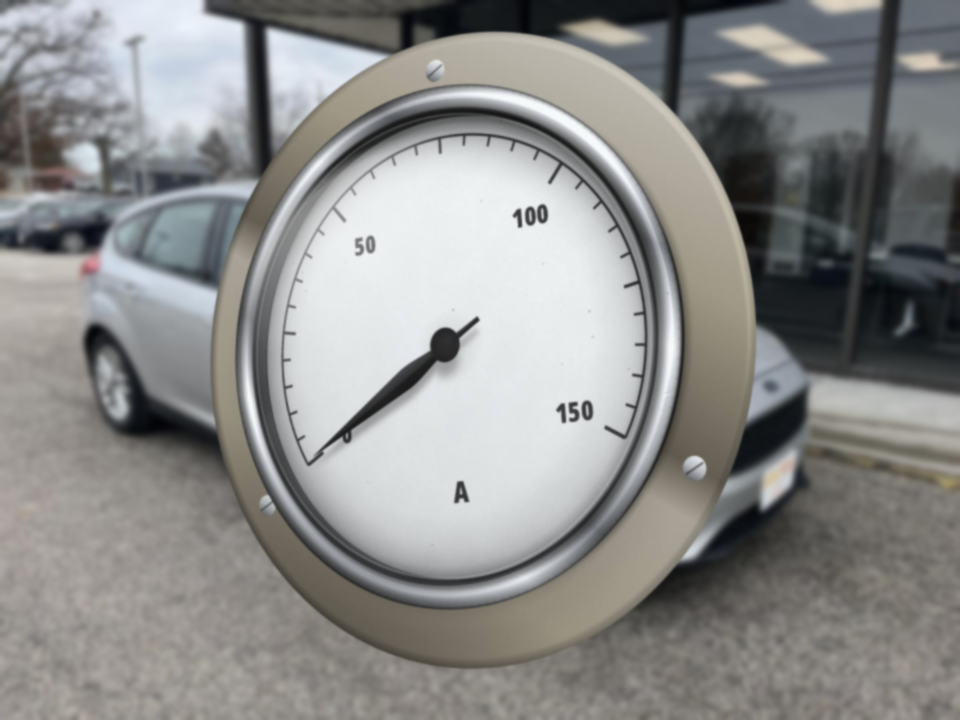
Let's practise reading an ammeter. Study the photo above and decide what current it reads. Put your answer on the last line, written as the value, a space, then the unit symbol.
0 A
